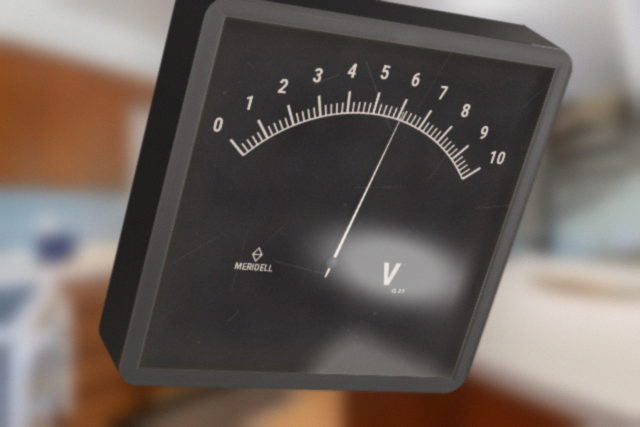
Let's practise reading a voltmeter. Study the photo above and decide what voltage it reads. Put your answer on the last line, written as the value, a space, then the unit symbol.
6 V
